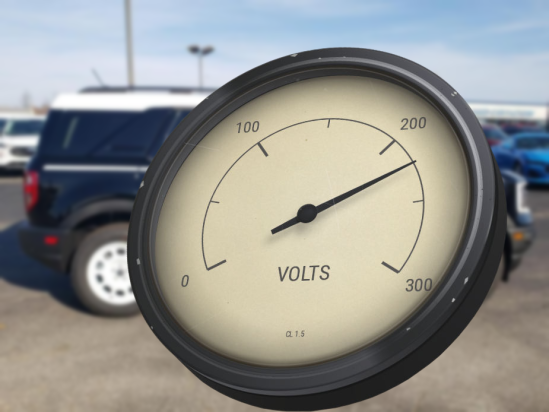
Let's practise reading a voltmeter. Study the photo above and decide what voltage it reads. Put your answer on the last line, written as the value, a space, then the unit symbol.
225 V
